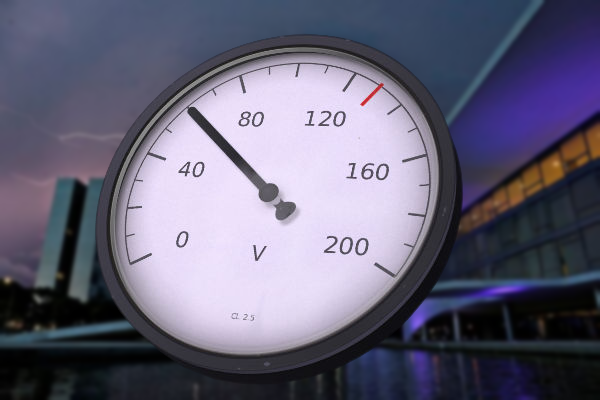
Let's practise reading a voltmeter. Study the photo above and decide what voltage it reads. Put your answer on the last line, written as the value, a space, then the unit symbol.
60 V
